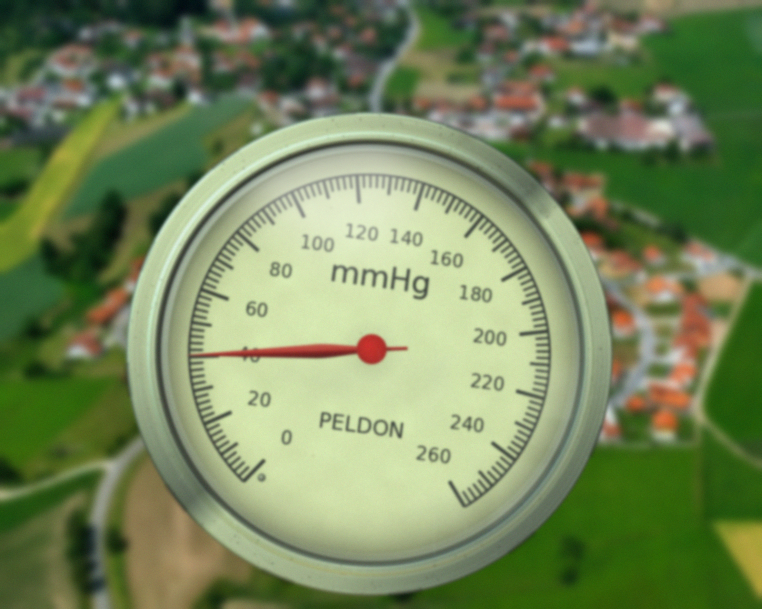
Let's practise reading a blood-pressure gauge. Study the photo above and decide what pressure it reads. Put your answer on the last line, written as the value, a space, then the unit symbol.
40 mmHg
